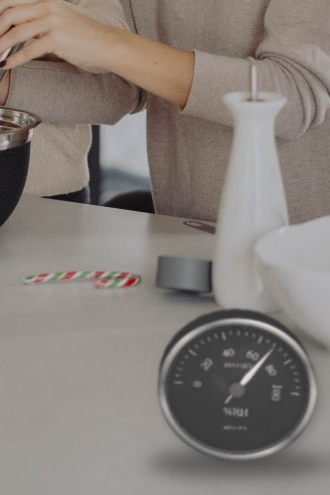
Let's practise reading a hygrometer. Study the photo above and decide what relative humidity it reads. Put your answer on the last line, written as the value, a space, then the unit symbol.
68 %
